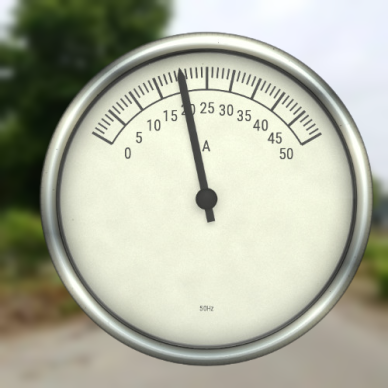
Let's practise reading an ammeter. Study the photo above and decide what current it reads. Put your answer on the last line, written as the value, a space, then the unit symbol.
20 A
